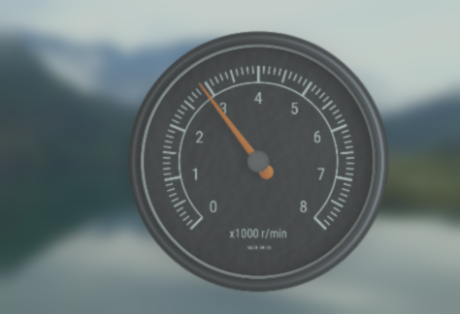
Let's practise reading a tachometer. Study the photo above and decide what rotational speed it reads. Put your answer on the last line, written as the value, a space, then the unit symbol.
2900 rpm
